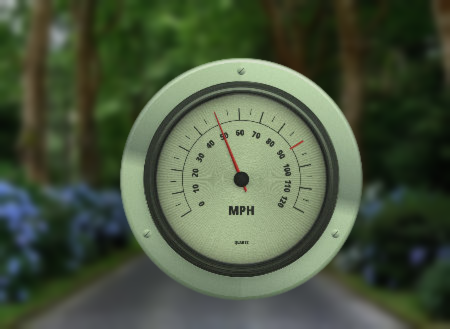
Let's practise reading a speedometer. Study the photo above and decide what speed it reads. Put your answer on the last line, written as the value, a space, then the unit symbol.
50 mph
